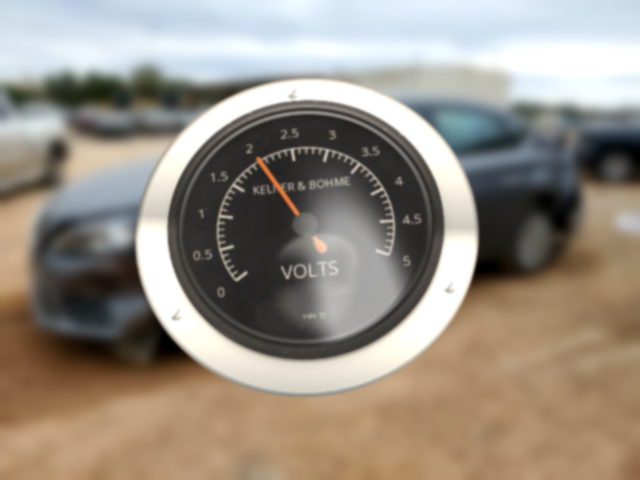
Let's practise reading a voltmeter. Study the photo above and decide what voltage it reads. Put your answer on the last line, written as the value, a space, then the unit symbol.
2 V
